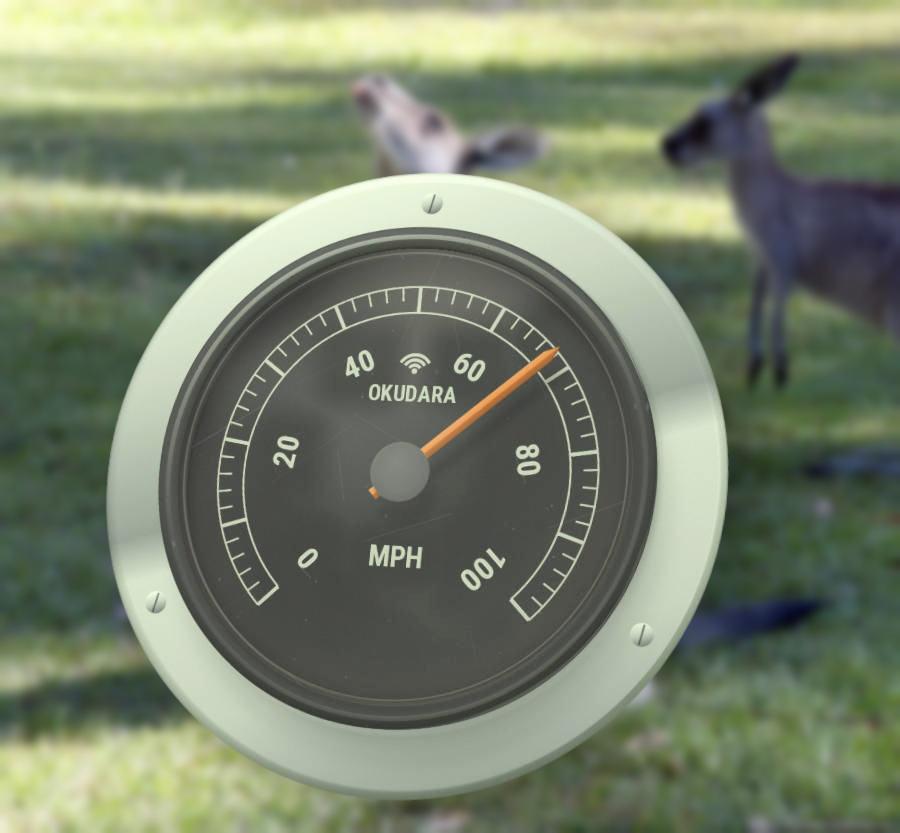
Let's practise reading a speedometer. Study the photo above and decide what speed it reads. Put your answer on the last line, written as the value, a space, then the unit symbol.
68 mph
